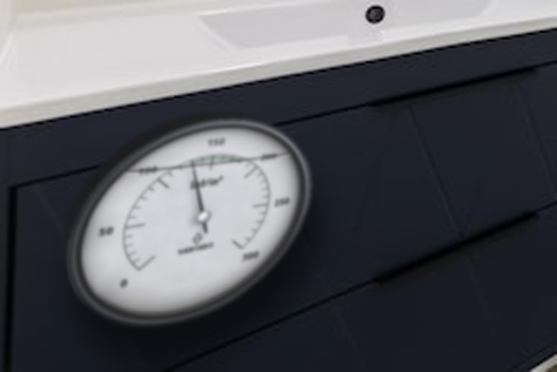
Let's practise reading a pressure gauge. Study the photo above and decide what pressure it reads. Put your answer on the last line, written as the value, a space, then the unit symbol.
130 psi
